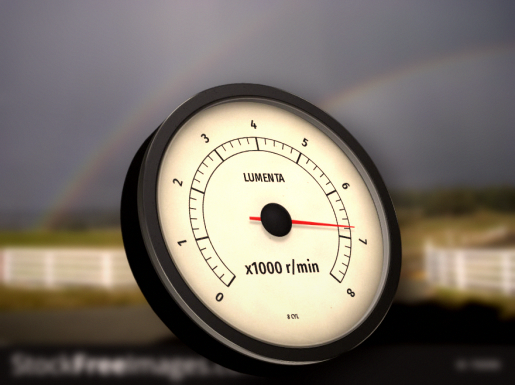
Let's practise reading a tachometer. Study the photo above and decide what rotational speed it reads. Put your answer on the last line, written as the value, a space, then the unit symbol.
6800 rpm
